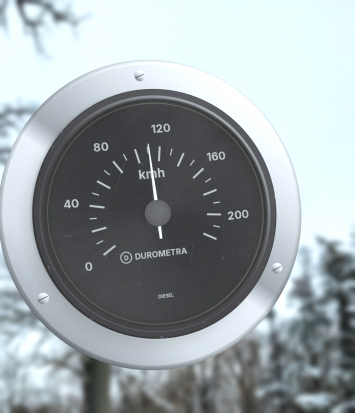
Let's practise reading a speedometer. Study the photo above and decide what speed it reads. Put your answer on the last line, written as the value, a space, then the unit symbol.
110 km/h
